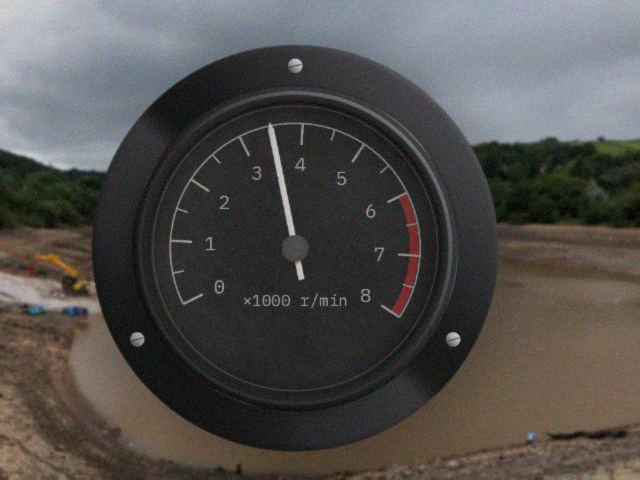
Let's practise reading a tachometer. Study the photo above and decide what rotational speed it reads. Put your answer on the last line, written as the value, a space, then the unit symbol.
3500 rpm
